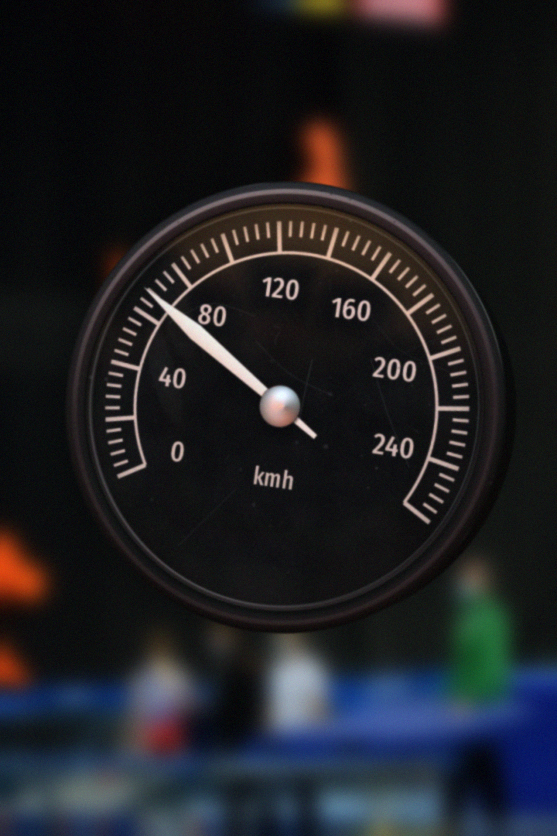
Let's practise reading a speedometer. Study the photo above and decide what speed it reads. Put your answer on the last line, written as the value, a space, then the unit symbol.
68 km/h
